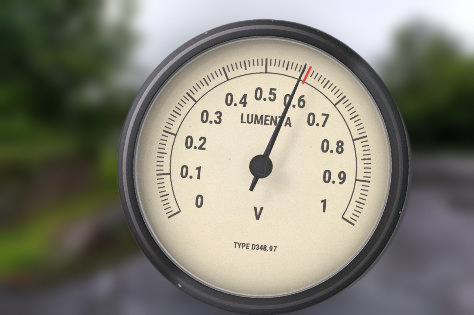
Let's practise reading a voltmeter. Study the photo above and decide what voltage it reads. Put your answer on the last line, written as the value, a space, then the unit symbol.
0.59 V
